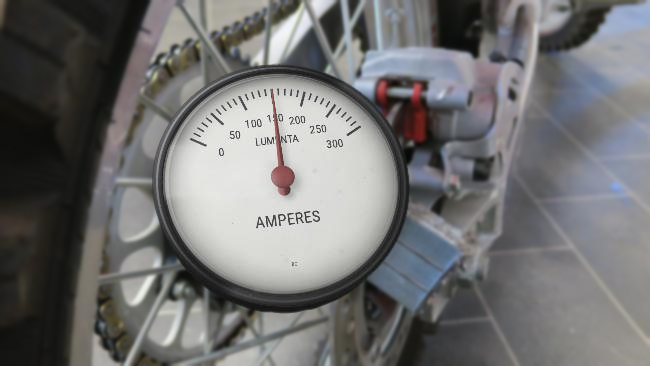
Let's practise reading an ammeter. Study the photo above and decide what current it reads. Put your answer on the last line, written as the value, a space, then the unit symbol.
150 A
